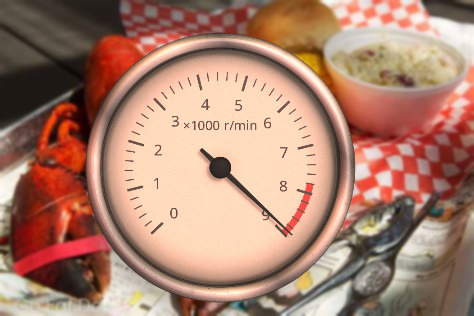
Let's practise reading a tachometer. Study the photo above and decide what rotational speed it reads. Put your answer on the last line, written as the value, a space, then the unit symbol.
8900 rpm
